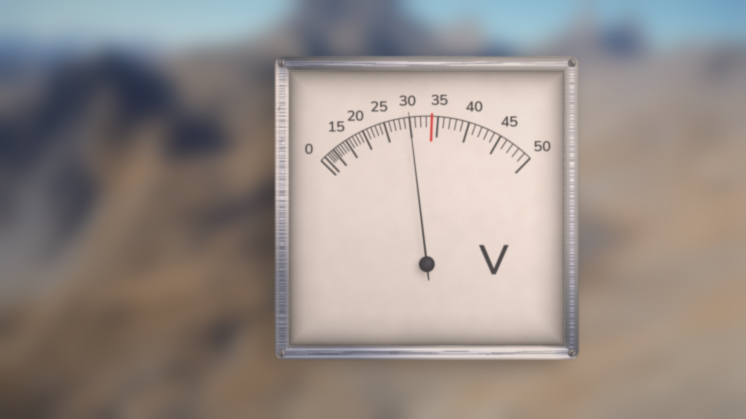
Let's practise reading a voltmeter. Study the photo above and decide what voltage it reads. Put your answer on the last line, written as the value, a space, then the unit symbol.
30 V
